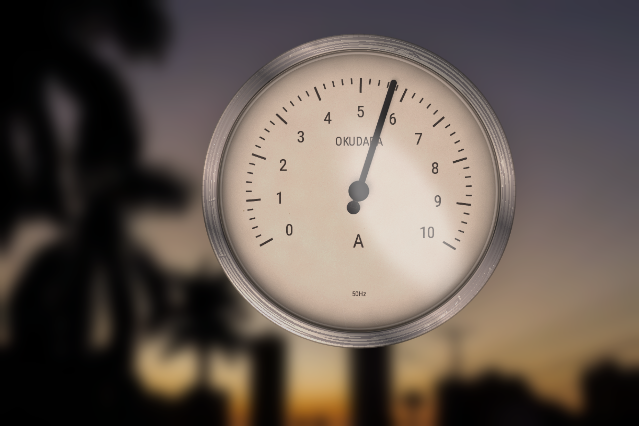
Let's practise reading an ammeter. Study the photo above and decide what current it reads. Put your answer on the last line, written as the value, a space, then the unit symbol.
5.7 A
